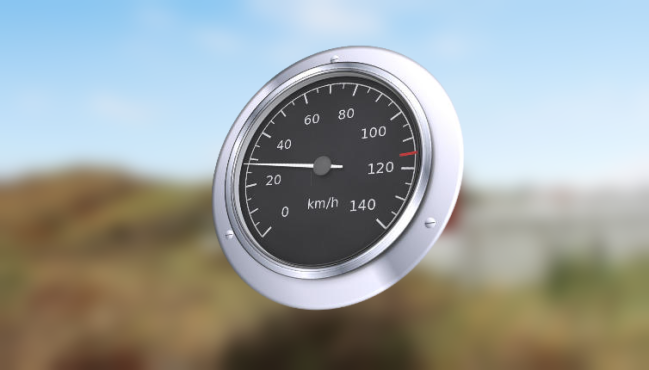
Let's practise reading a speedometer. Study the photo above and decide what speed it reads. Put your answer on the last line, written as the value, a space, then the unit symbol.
27.5 km/h
